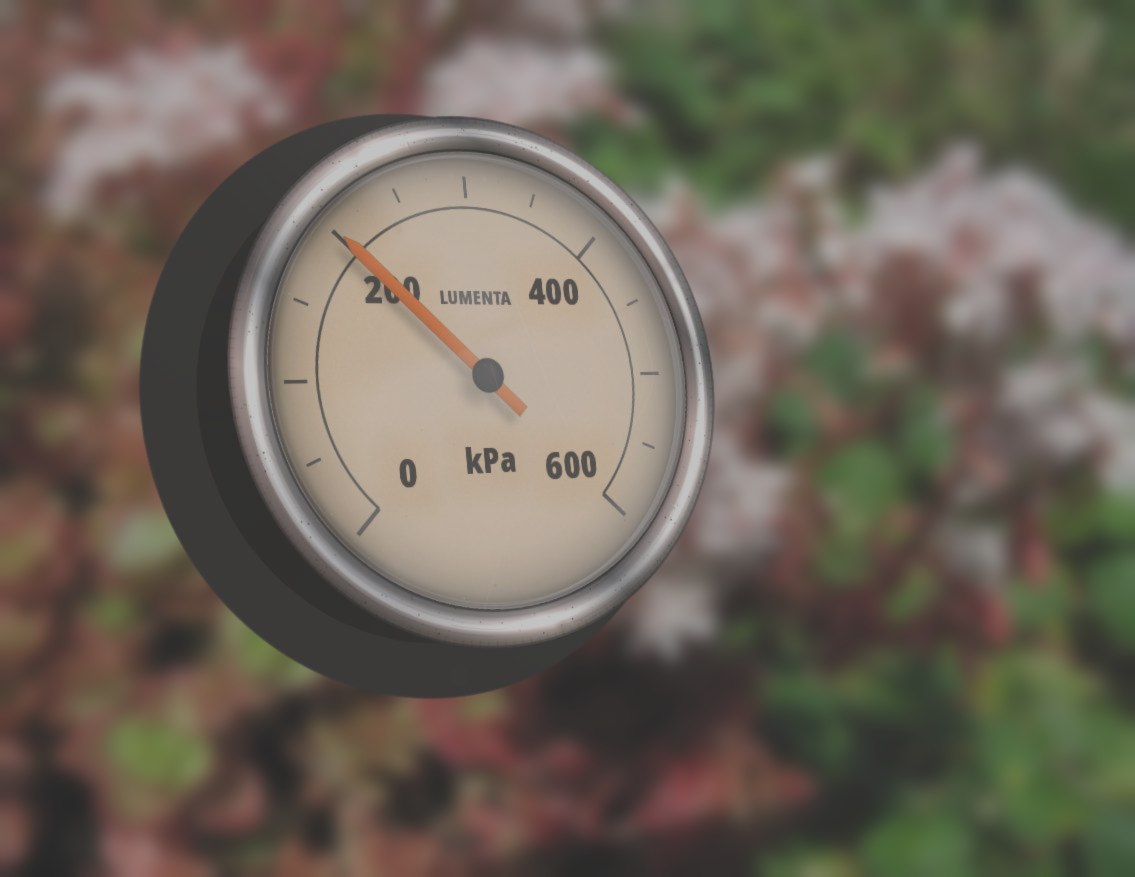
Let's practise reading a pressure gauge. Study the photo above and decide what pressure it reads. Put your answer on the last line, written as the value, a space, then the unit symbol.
200 kPa
